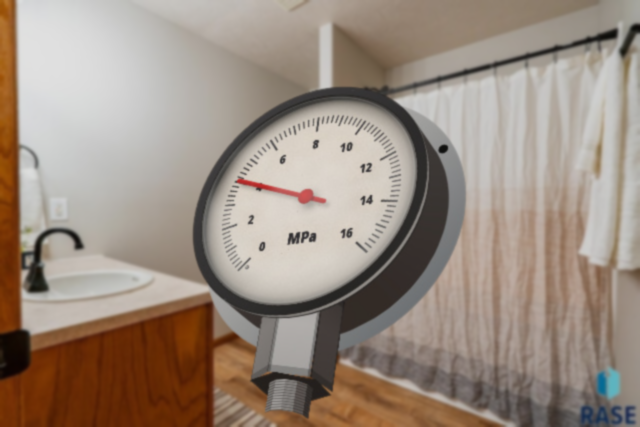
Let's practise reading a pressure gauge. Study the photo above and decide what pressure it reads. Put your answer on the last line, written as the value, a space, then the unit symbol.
4 MPa
